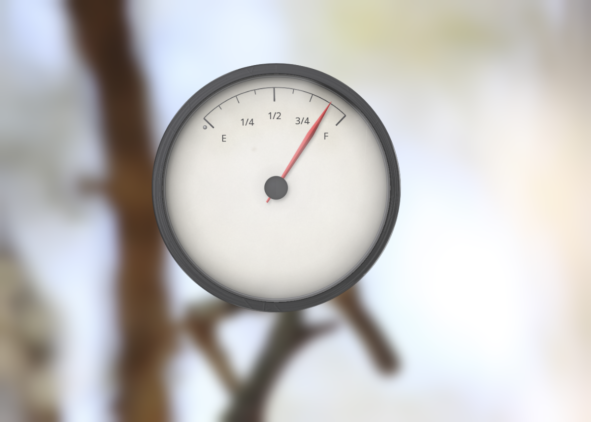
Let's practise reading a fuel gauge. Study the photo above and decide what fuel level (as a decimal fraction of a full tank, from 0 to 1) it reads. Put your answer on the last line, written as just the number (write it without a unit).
0.875
